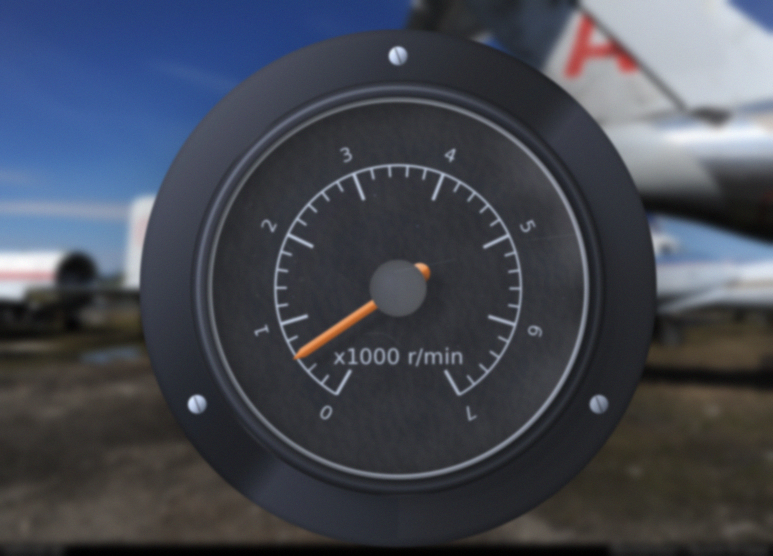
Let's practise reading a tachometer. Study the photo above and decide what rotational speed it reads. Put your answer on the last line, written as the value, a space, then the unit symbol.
600 rpm
